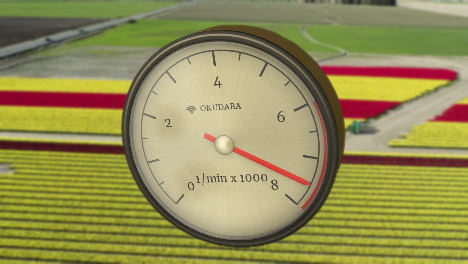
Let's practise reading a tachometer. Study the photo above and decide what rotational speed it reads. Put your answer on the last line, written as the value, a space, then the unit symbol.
7500 rpm
